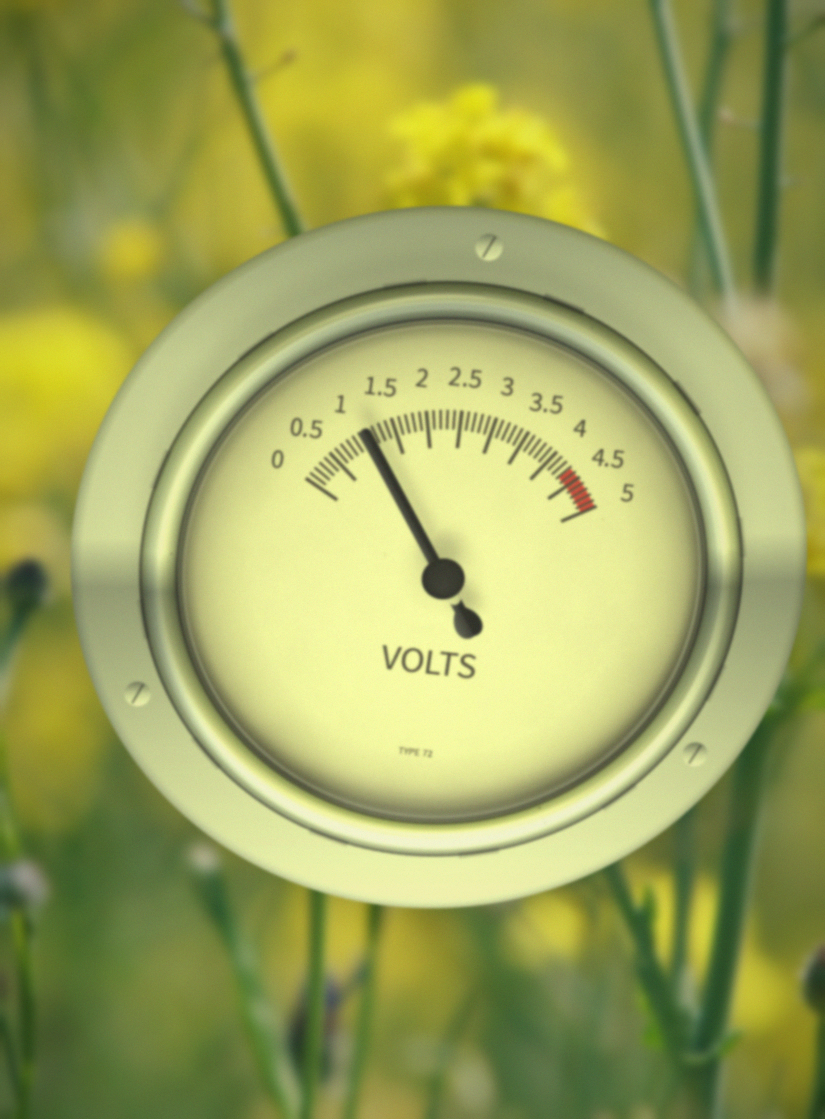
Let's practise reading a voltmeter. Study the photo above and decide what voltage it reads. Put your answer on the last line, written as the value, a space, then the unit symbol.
1.1 V
